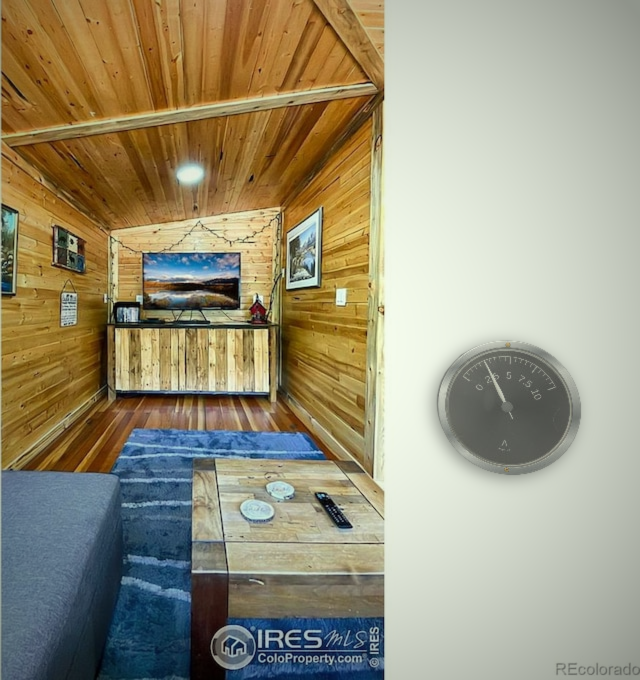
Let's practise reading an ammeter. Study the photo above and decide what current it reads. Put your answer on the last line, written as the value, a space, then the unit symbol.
2.5 A
